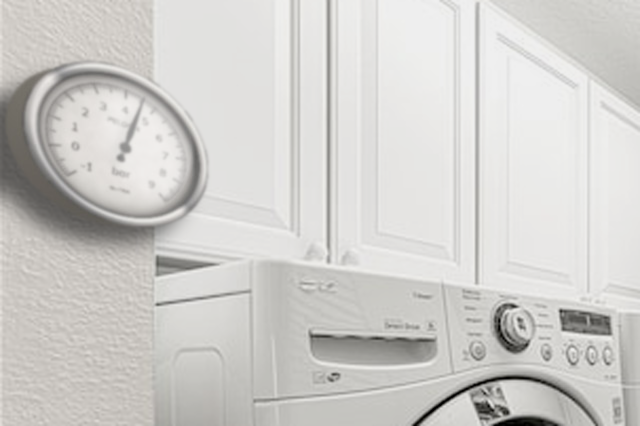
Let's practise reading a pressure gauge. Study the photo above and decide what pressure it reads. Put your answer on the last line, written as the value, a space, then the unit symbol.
4.5 bar
